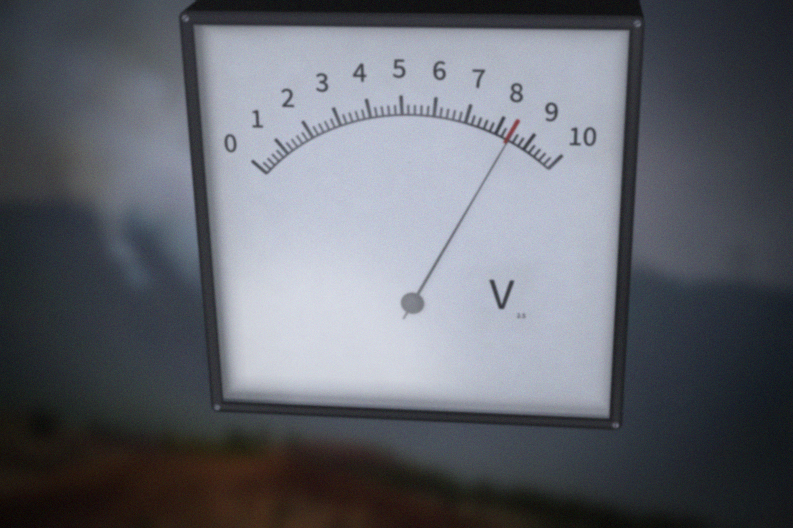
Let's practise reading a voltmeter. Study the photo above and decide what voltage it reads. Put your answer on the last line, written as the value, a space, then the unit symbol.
8.4 V
